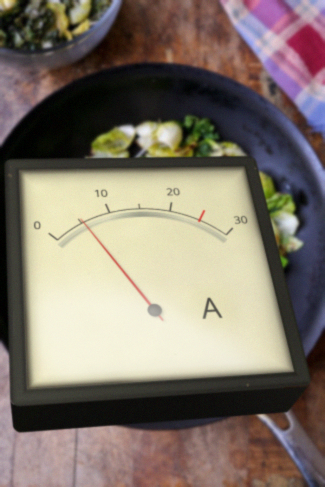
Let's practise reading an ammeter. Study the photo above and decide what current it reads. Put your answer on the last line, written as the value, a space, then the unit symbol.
5 A
